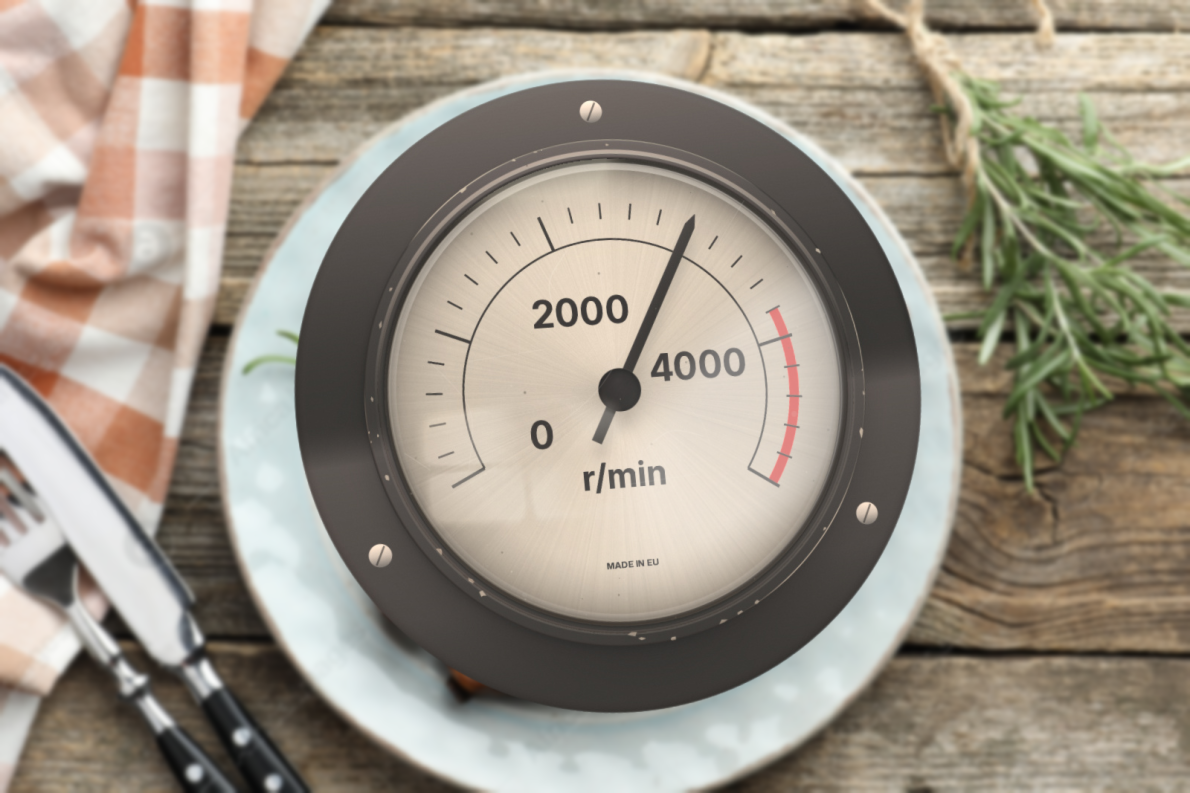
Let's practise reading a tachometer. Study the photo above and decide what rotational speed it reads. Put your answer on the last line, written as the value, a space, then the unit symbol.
3000 rpm
